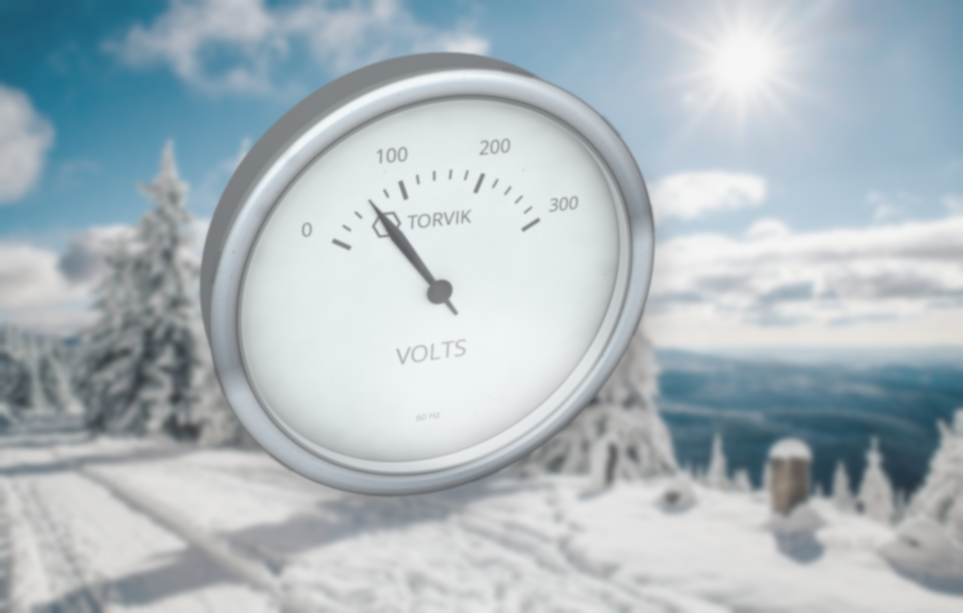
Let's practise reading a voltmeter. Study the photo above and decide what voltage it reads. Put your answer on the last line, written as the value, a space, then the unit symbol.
60 V
